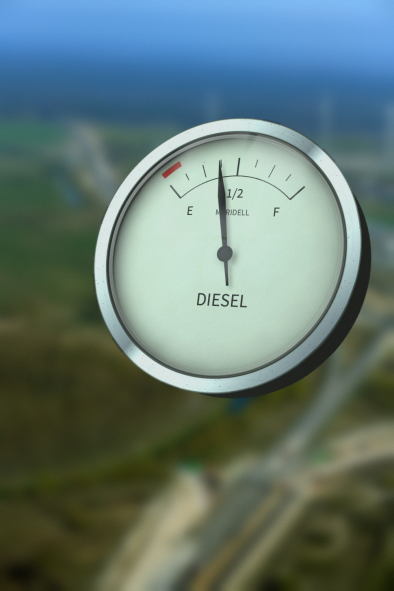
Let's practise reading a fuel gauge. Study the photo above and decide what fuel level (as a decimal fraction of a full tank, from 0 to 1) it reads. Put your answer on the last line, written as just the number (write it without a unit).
0.375
